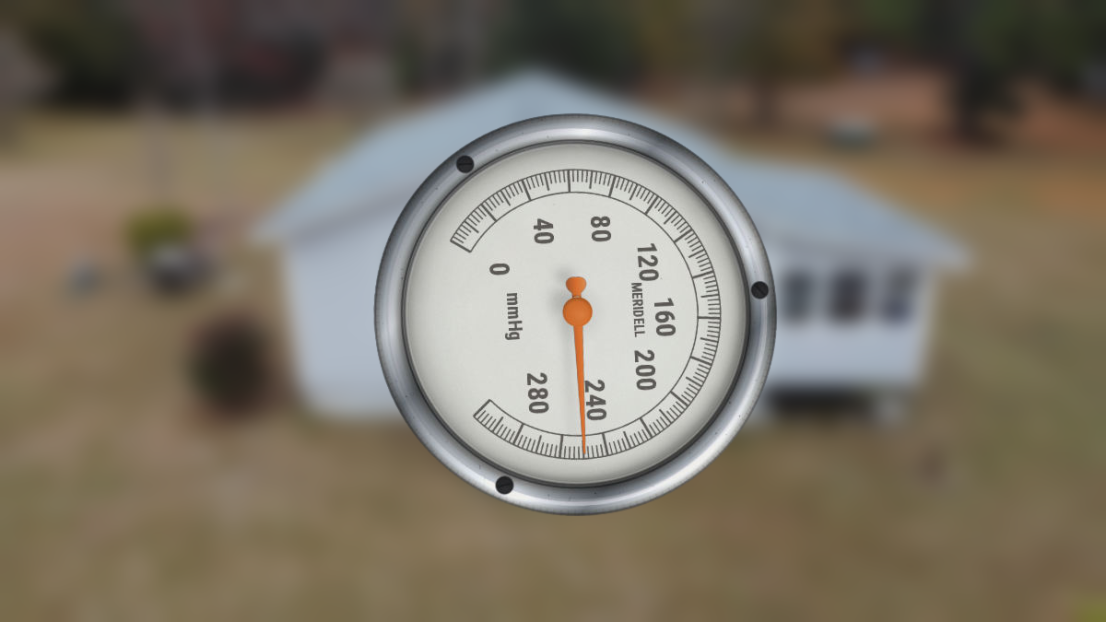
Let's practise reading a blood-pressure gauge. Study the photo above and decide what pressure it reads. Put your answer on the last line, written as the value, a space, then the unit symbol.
250 mmHg
